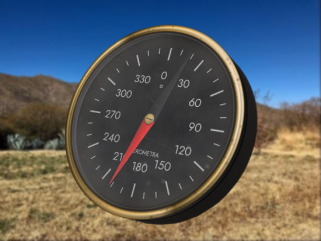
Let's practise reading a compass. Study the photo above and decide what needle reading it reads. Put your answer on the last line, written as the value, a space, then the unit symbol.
200 °
